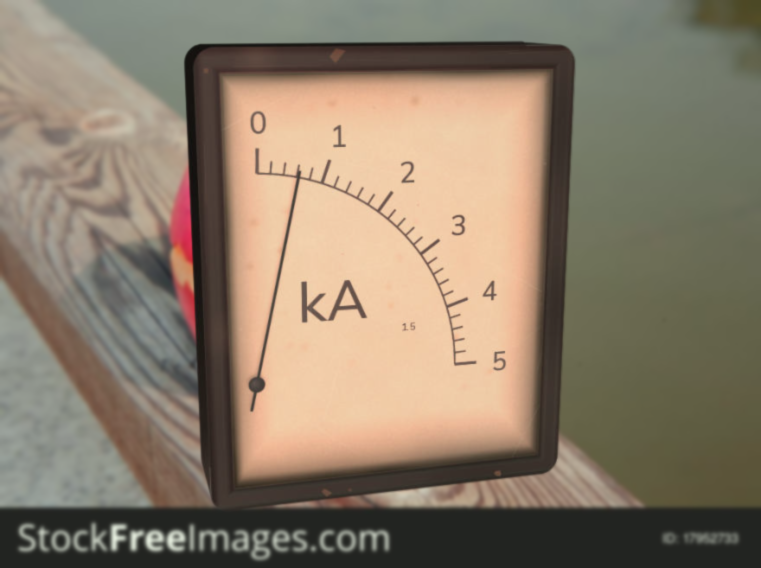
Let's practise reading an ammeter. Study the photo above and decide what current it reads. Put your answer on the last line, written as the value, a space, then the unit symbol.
0.6 kA
